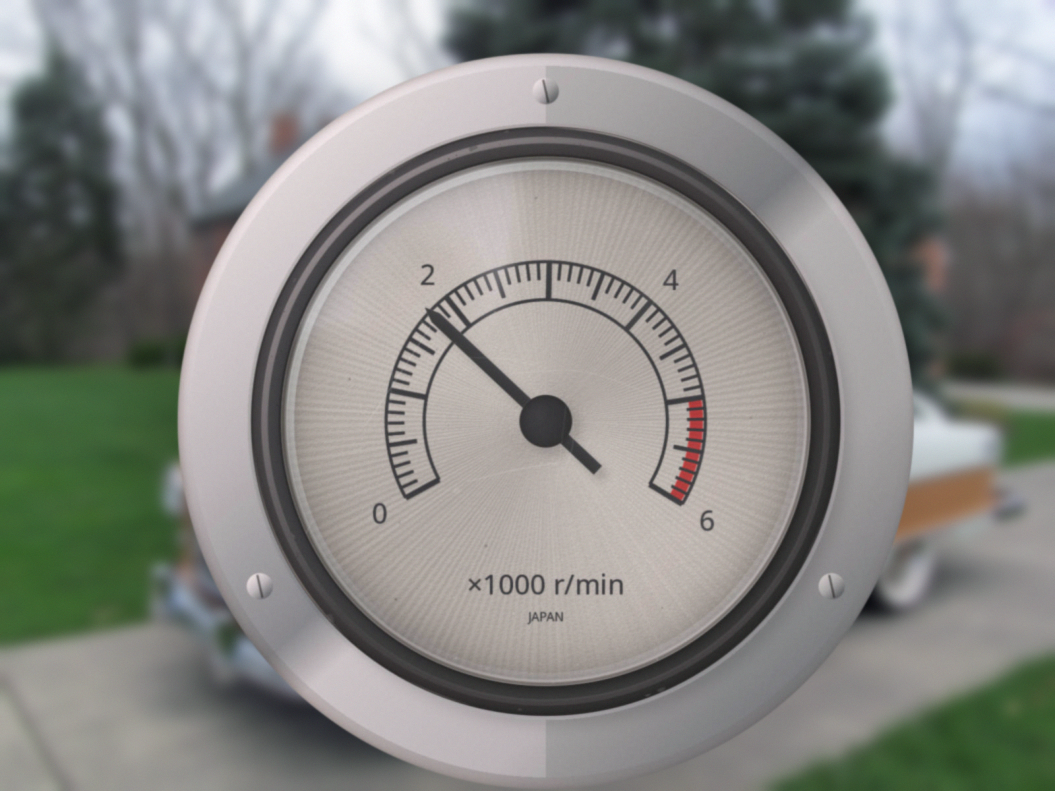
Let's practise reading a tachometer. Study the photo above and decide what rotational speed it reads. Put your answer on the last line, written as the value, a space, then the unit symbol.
1800 rpm
